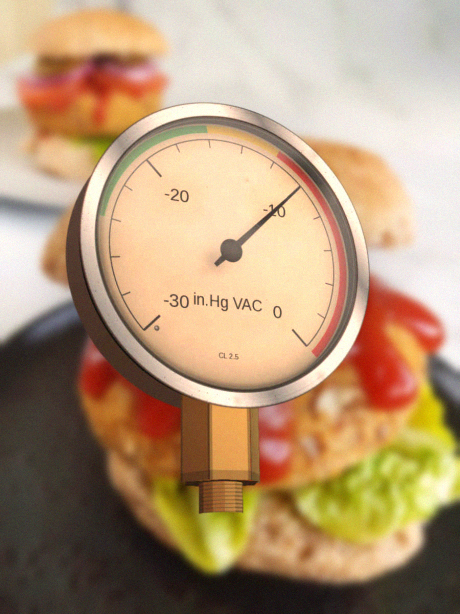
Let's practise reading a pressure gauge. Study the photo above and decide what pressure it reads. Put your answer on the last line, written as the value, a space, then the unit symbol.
-10 inHg
